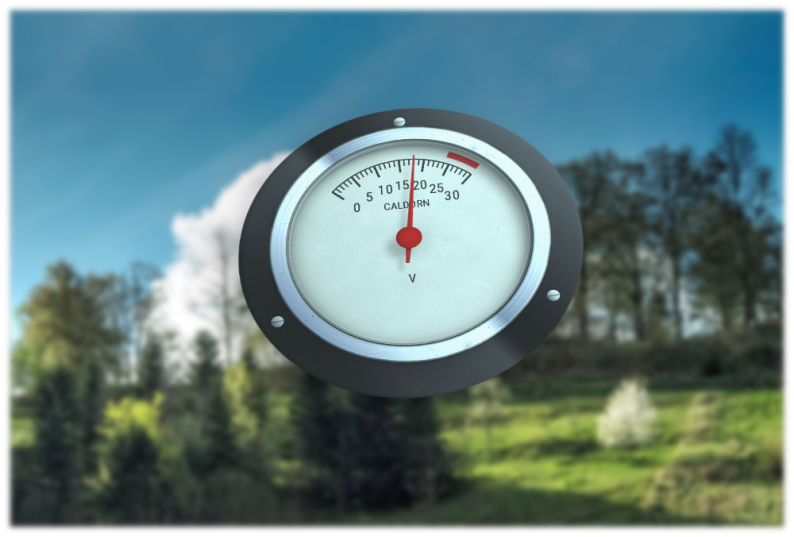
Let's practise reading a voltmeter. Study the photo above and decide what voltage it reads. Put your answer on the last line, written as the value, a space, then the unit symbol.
18 V
